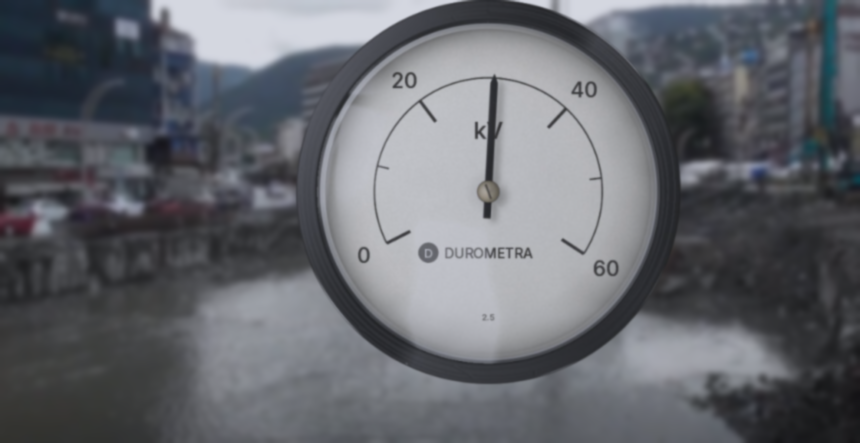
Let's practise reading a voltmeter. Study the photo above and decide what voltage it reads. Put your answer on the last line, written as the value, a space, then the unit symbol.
30 kV
